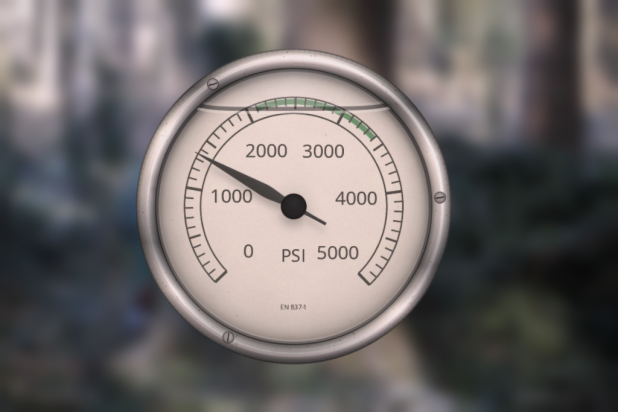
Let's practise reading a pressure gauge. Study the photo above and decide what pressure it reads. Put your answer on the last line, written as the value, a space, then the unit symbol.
1350 psi
